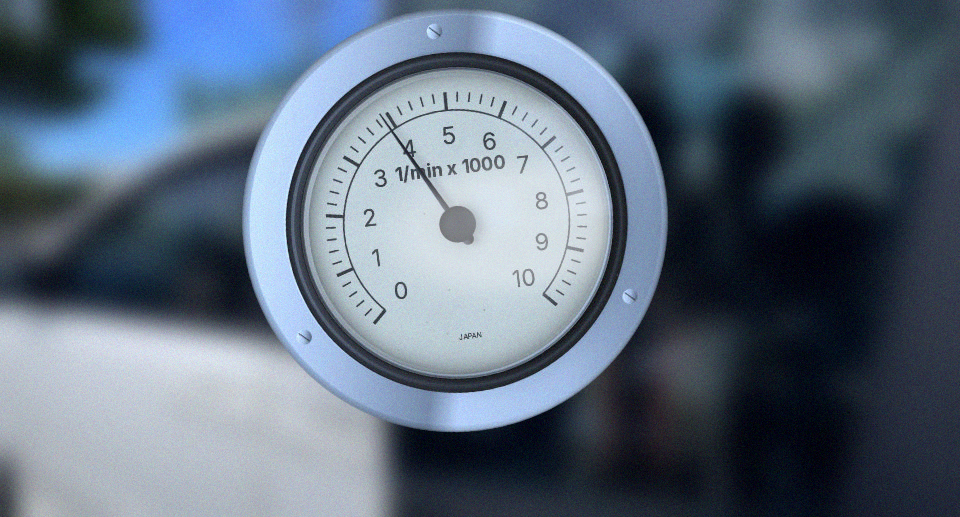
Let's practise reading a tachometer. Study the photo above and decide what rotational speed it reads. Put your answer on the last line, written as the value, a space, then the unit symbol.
3900 rpm
